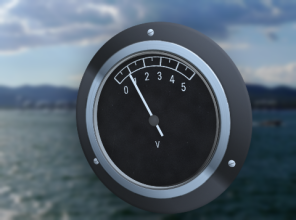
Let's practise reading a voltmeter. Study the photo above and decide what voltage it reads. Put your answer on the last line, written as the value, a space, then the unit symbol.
1 V
